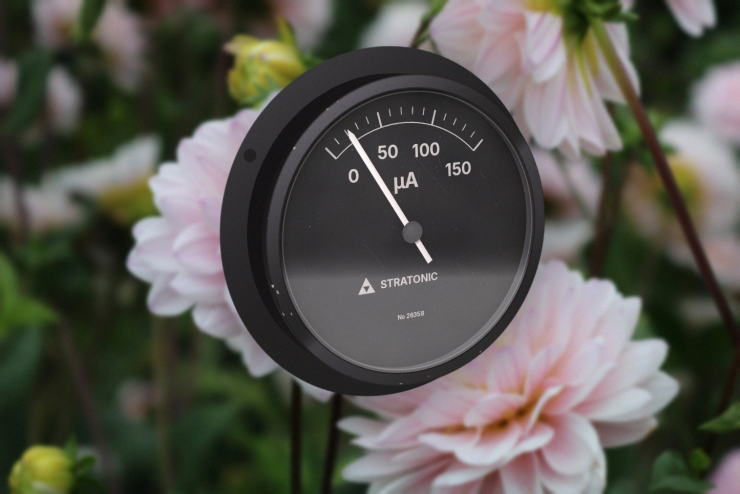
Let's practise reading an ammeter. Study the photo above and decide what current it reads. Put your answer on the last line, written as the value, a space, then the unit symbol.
20 µA
